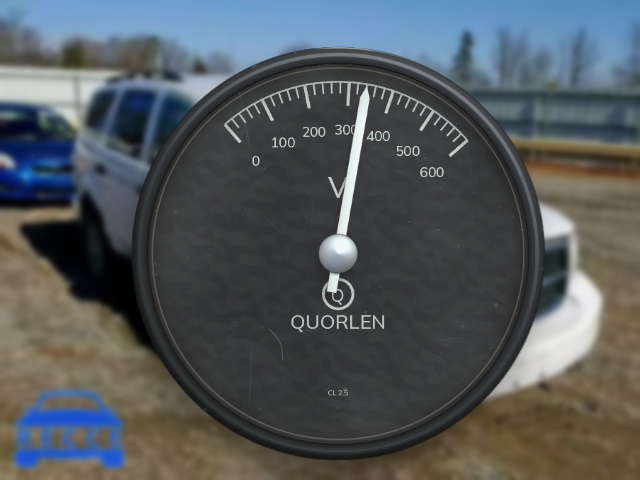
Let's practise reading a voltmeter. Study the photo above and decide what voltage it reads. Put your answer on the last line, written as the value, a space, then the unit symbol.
340 V
